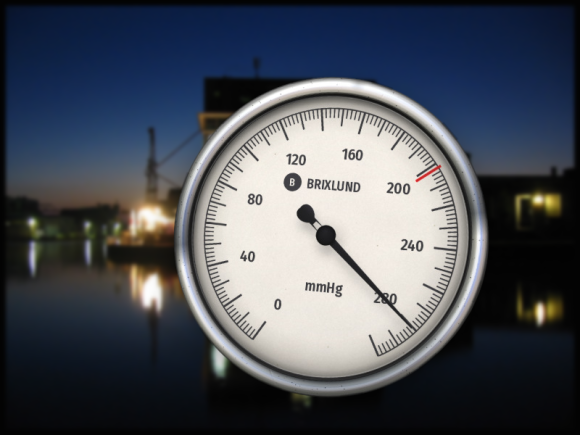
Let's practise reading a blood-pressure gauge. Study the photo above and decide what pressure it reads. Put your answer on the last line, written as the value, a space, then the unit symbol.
280 mmHg
